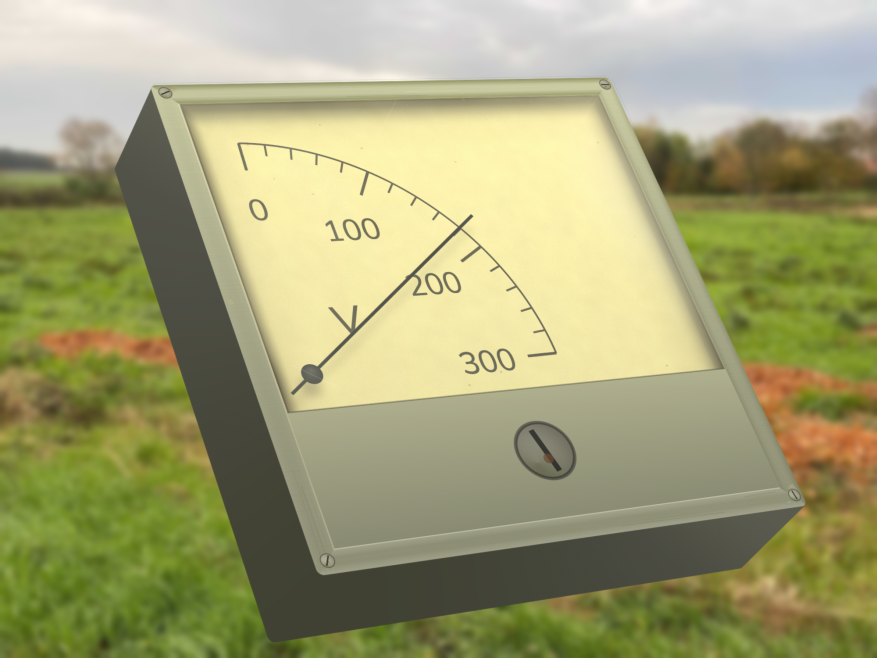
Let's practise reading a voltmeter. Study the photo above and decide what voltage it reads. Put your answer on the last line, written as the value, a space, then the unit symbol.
180 V
